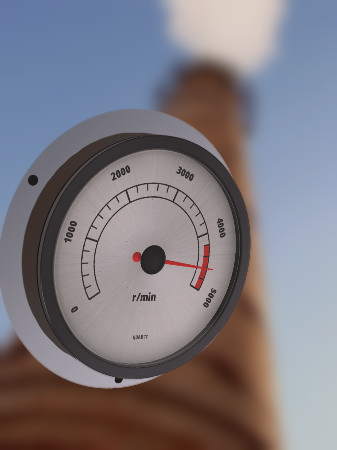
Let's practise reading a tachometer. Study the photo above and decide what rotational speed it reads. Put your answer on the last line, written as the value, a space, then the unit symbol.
4600 rpm
